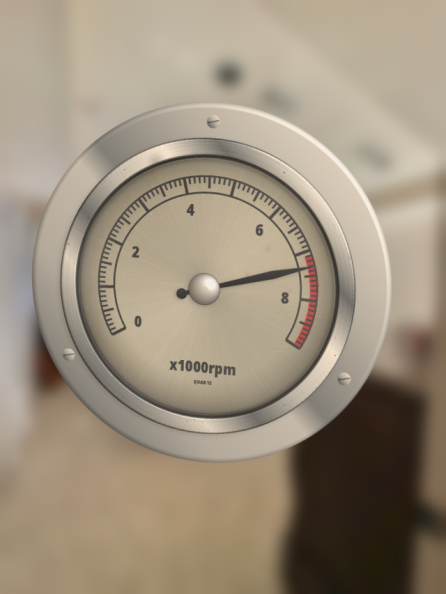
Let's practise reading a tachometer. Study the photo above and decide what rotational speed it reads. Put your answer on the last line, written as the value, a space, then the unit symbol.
7300 rpm
